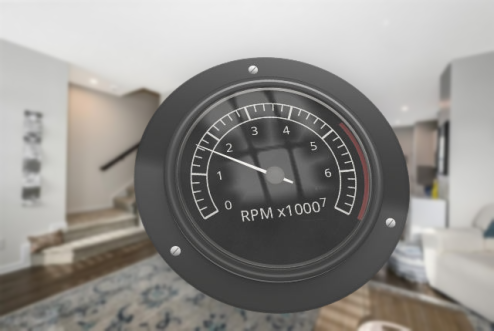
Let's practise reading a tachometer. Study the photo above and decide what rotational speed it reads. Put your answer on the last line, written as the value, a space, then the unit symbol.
1600 rpm
